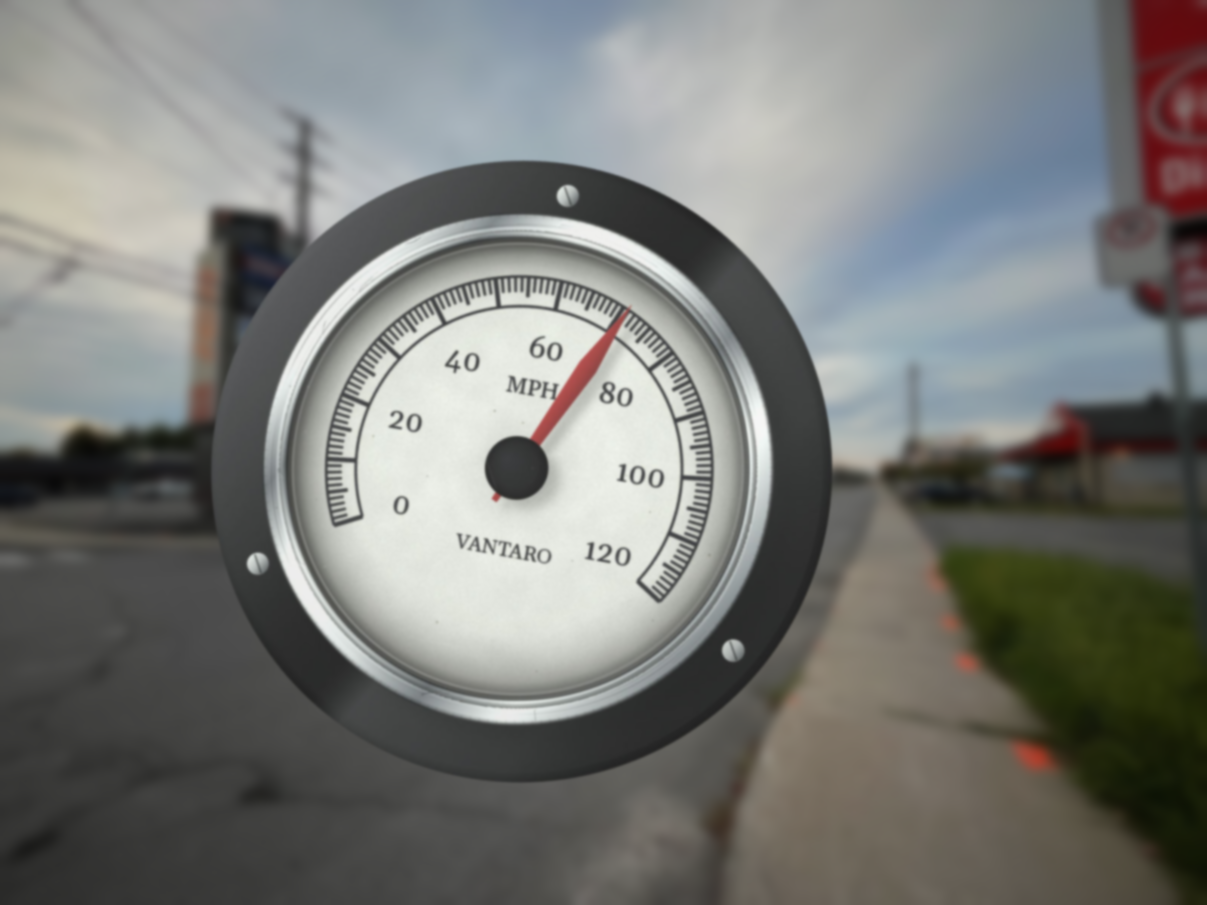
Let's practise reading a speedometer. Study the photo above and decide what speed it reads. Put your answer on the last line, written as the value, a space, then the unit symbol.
71 mph
